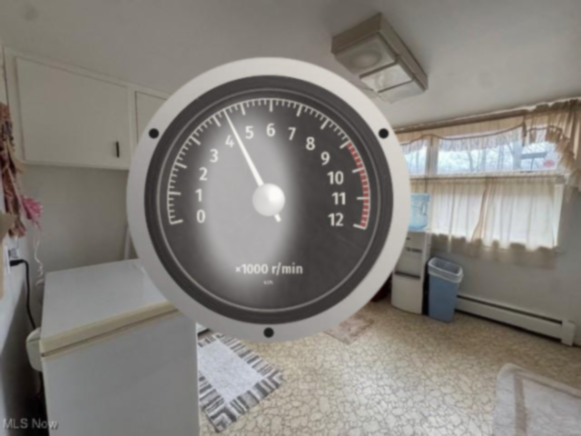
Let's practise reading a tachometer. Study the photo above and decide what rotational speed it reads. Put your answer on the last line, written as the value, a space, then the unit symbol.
4400 rpm
